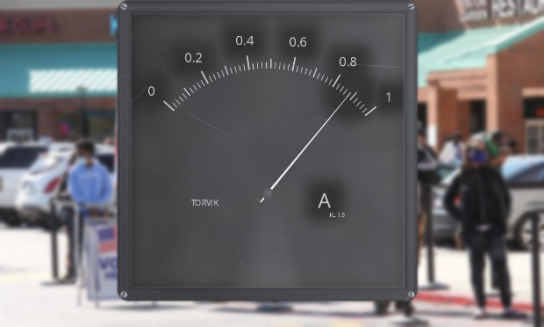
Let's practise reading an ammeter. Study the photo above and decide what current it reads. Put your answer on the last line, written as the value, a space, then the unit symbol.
0.88 A
